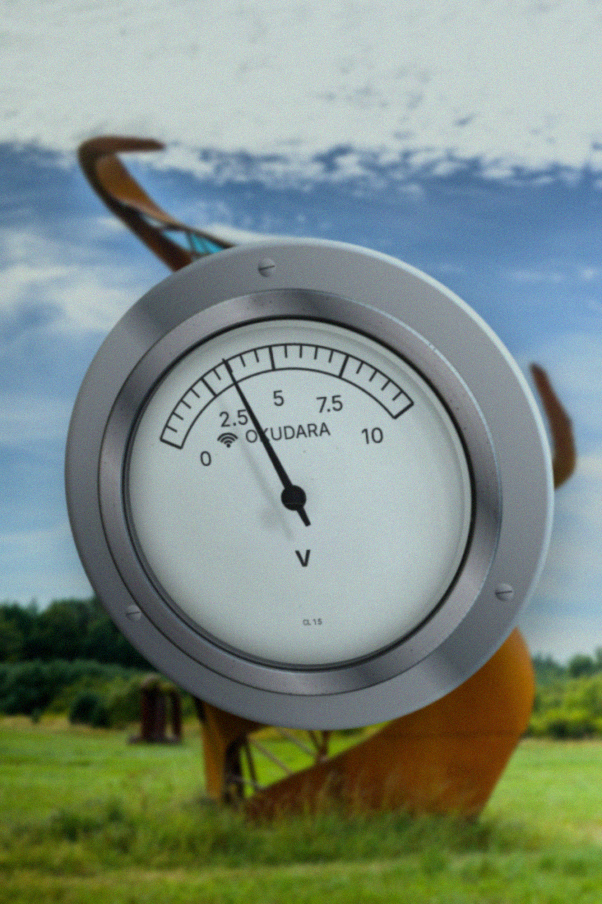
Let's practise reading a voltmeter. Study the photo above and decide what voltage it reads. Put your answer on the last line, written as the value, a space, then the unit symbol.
3.5 V
